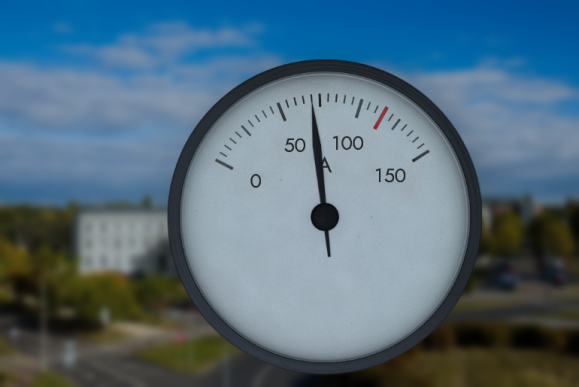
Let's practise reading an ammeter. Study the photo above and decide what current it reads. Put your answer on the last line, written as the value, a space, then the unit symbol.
70 A
